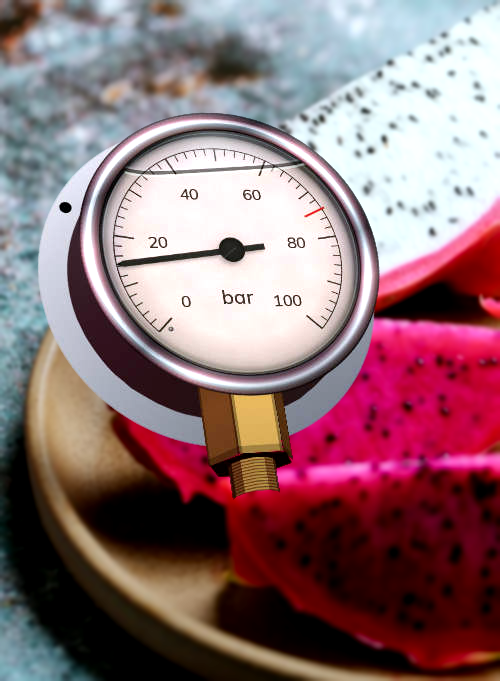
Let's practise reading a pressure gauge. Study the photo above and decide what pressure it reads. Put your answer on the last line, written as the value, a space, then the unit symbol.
14 bar
